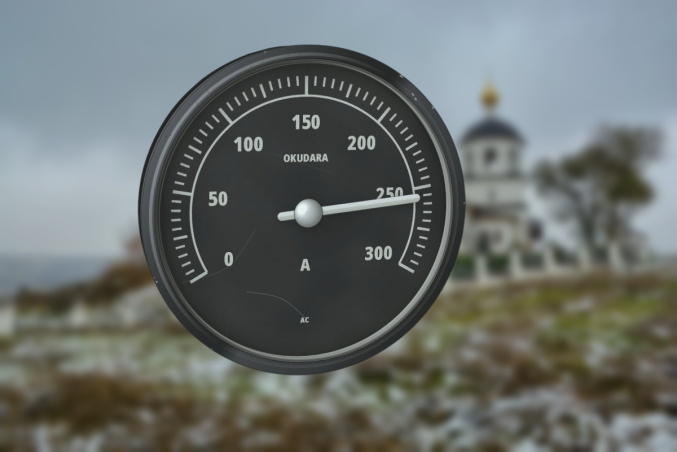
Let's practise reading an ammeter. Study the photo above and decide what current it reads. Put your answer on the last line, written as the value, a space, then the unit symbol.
255 A
